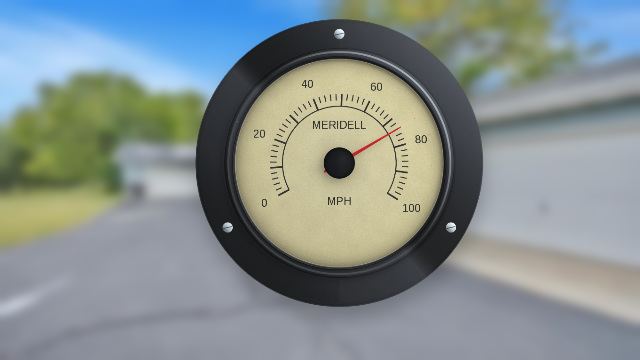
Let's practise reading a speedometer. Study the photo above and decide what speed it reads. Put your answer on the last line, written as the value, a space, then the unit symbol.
74 mph
